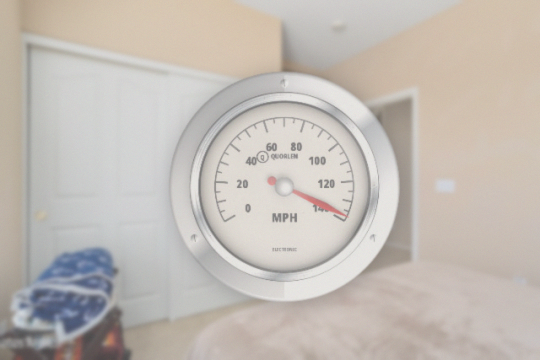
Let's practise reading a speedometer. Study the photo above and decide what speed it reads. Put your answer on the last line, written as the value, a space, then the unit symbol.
137.5 mph
